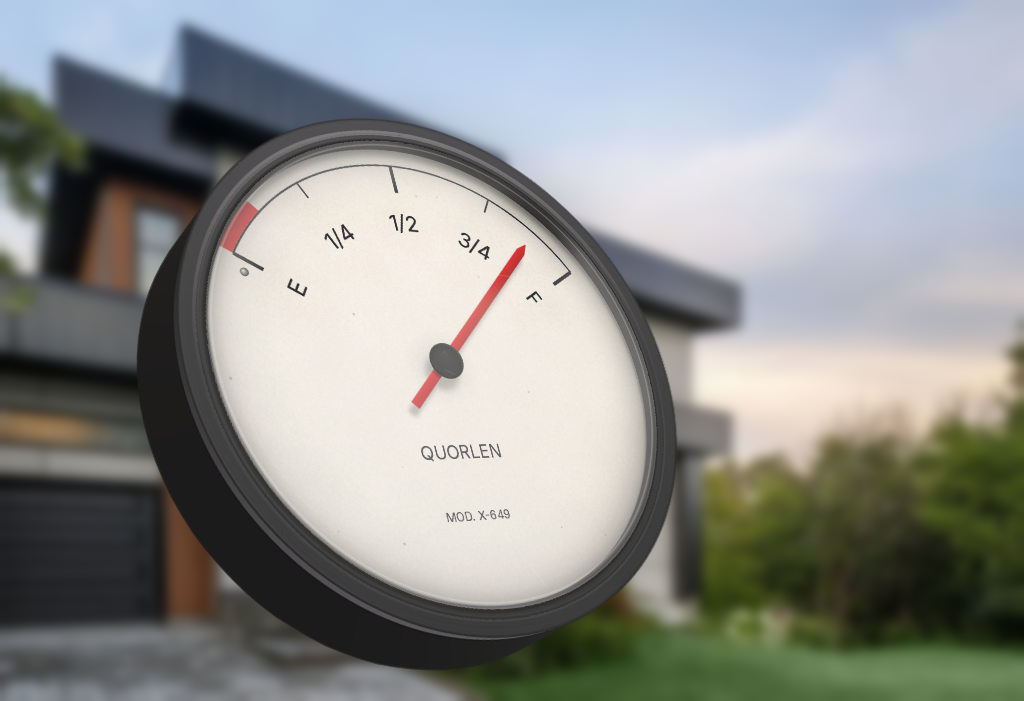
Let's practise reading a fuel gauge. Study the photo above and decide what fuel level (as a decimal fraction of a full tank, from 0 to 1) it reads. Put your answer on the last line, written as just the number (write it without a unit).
0.875
